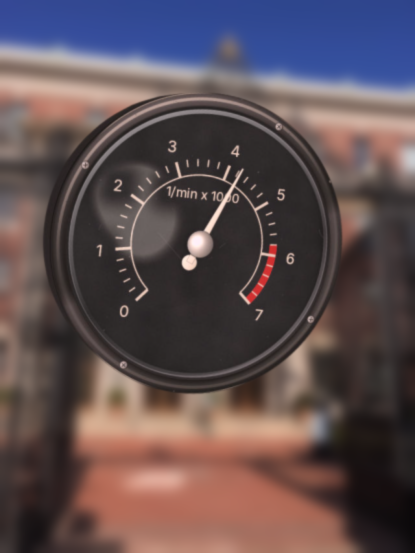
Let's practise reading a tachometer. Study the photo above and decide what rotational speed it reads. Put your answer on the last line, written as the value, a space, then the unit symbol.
4200 rpm
